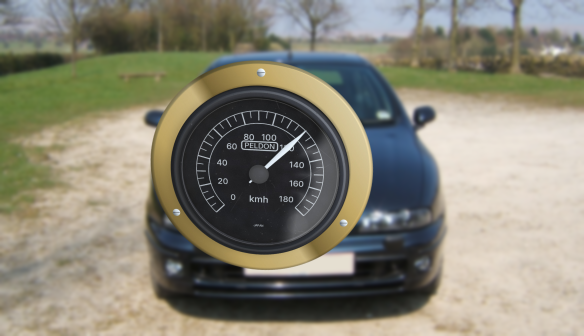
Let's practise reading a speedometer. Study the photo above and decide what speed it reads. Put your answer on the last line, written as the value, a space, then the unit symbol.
120 km/h
